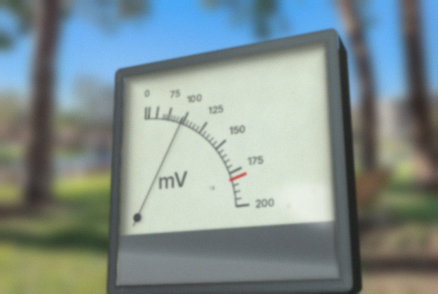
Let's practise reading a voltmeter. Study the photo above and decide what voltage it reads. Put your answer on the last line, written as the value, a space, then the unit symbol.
100 mV
